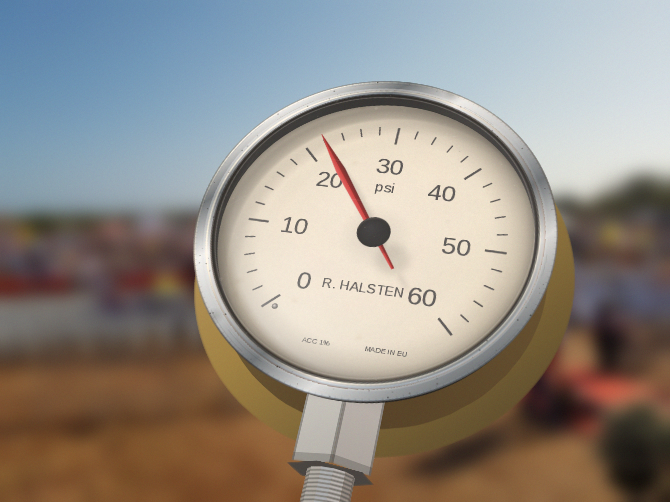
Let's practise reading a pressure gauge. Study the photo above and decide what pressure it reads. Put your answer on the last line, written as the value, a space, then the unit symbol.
22 psi
